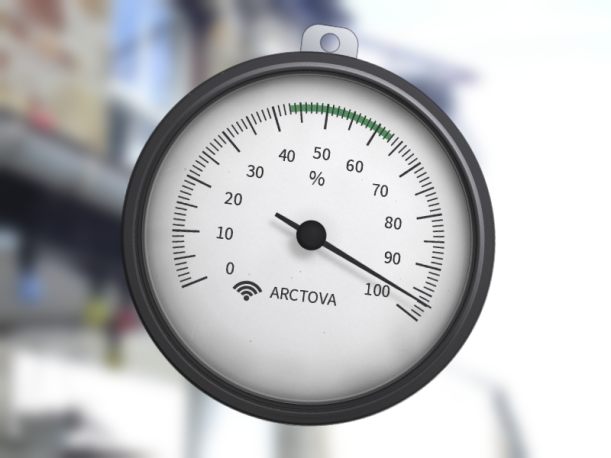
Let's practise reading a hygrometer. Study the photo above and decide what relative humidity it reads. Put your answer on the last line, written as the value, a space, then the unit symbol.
97 %
